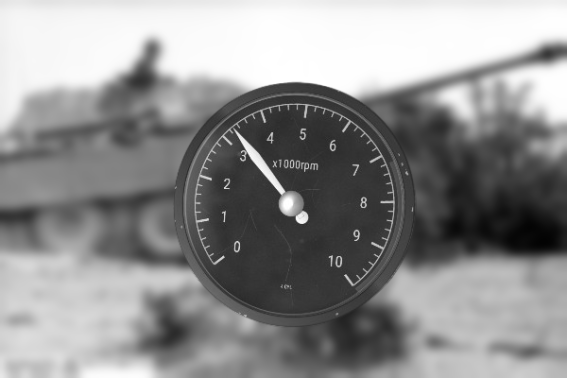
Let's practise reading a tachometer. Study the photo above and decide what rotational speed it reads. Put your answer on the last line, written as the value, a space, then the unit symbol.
3300 rpm
